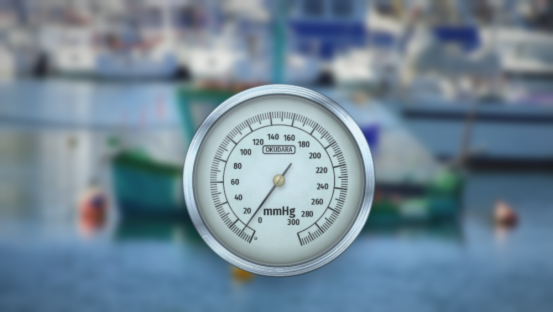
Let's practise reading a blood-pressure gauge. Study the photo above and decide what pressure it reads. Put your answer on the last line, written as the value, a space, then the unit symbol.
10 mmHg
